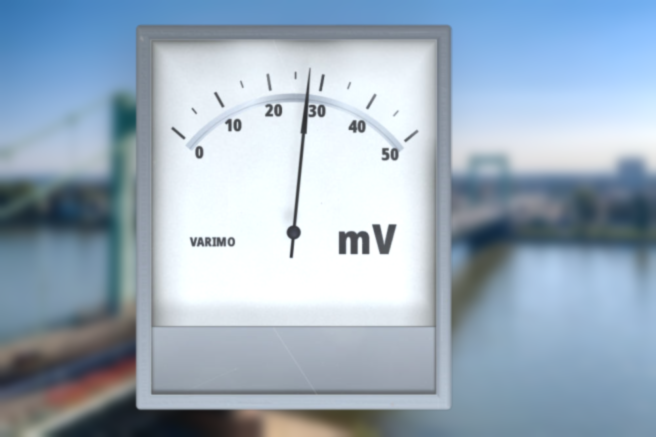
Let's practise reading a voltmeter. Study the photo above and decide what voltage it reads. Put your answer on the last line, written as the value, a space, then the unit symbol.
27.5 mV
